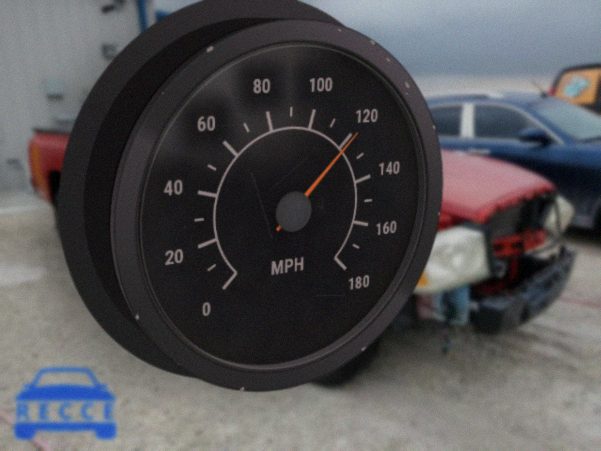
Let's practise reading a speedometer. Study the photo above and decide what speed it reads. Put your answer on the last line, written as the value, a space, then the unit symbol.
120 mph
